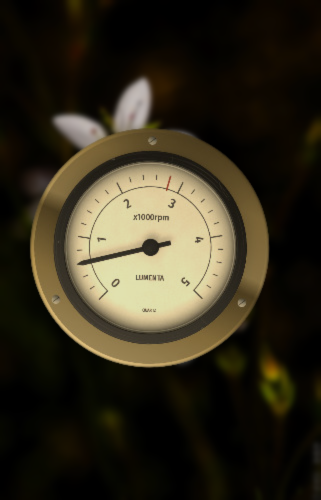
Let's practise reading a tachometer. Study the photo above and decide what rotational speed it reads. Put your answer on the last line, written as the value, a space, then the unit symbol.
600 rpm
